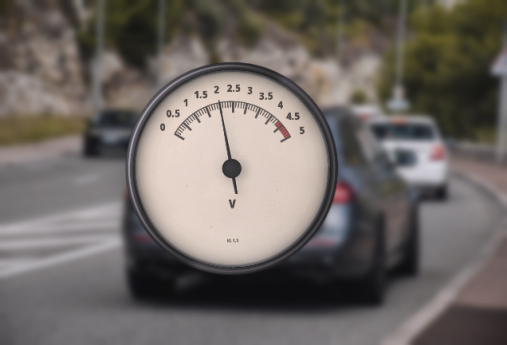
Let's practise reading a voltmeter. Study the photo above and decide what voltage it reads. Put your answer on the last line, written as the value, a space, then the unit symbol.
2 V
